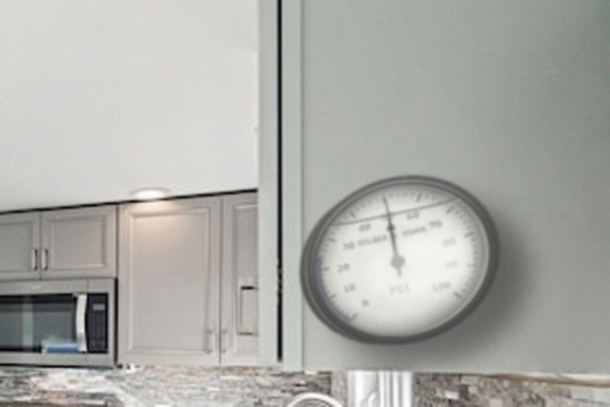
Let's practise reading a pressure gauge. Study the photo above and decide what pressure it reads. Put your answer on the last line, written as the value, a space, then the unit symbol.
50 psi
